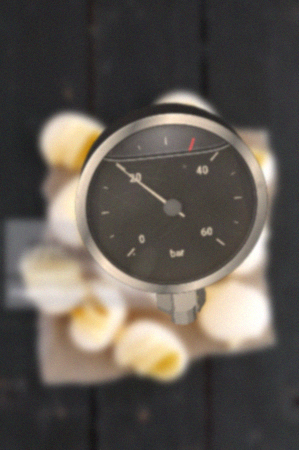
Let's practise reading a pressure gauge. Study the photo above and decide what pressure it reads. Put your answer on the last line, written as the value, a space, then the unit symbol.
20 bar
